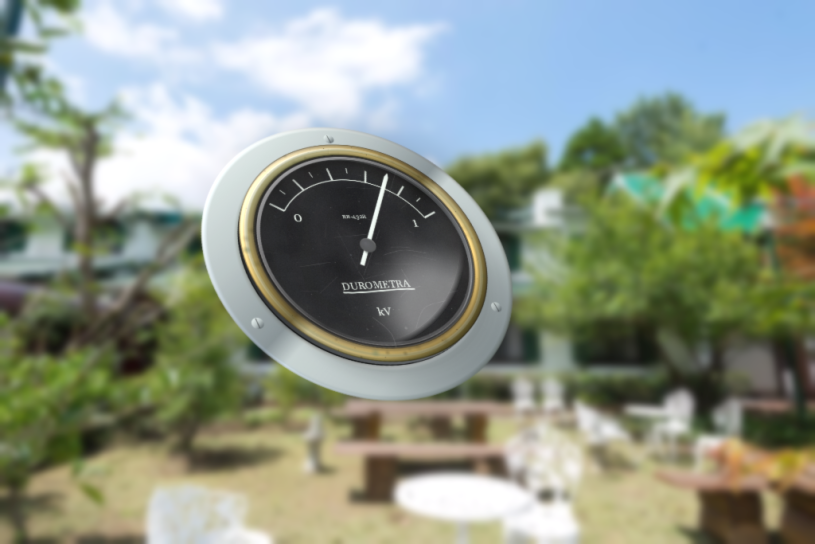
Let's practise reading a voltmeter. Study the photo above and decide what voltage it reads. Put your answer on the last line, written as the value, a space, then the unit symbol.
0.7 kV
